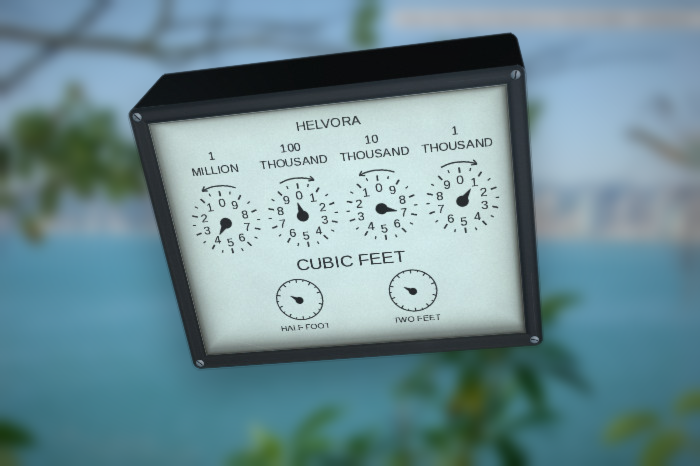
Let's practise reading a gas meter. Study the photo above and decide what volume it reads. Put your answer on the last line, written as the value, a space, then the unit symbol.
397100 ft³
